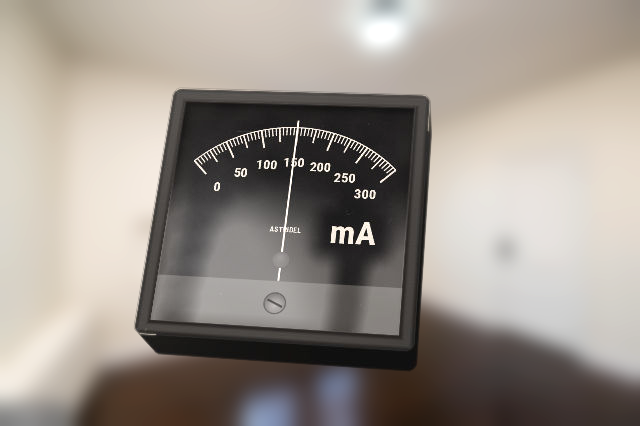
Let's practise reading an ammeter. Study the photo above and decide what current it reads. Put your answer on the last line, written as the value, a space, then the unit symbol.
150 mA
